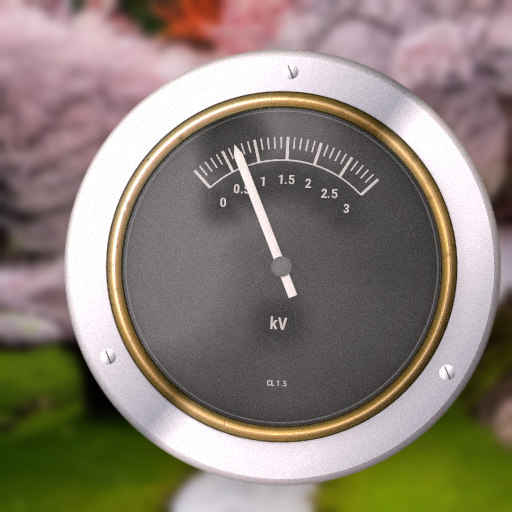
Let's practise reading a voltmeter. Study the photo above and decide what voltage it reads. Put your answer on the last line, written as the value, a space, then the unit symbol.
0.7 kV
